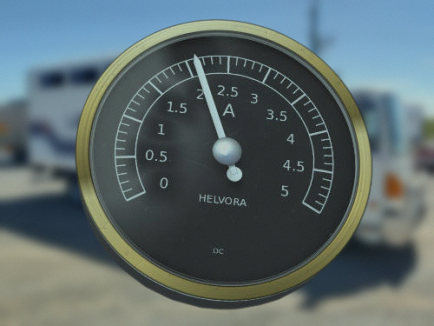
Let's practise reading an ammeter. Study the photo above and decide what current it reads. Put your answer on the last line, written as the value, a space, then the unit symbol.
2.1 A
